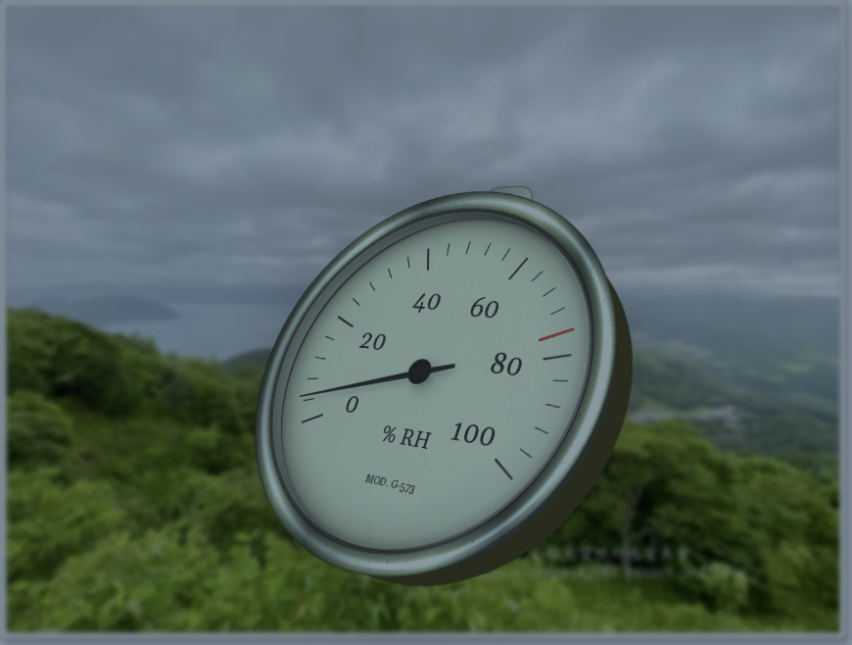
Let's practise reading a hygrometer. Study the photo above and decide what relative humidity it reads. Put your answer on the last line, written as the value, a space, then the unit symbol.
4 %
